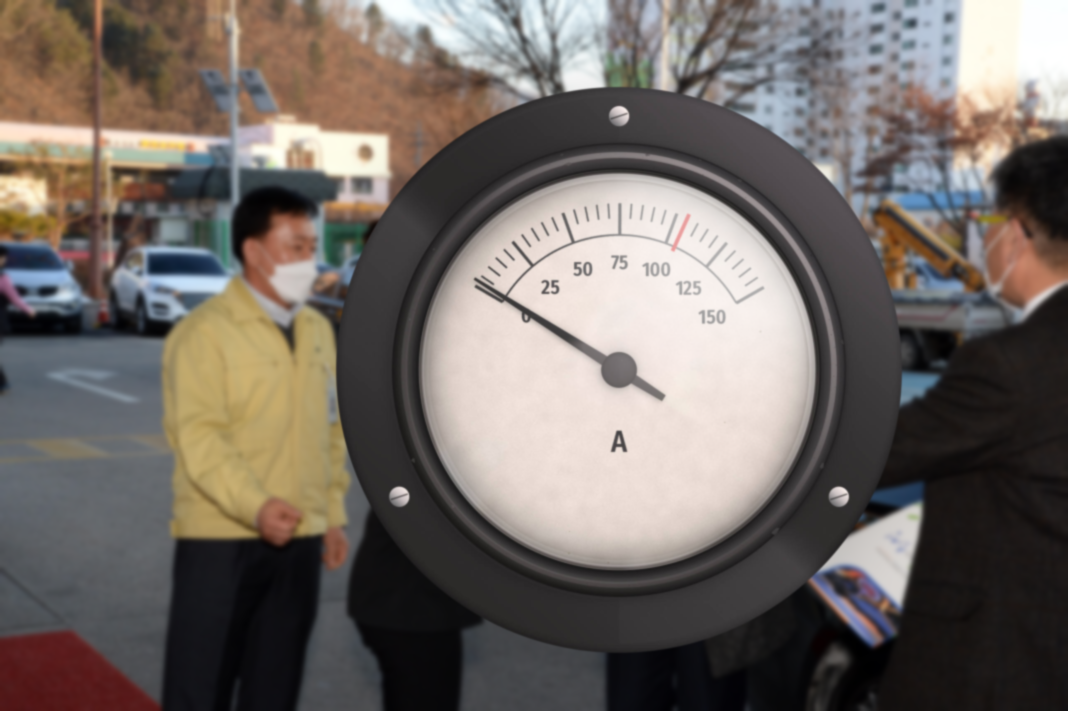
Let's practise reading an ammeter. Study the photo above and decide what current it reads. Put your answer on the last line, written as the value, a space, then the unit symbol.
2.5 A
